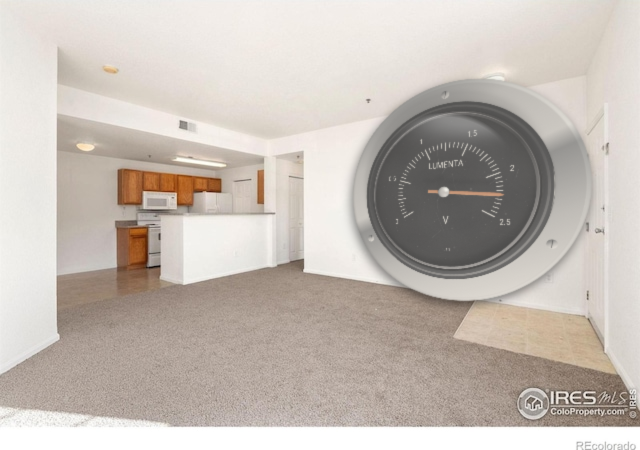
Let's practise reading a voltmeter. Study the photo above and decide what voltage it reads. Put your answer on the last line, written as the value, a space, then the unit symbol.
2.25 V
